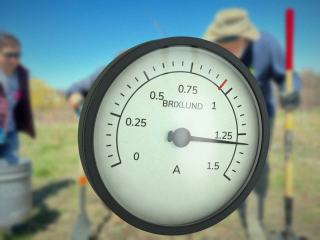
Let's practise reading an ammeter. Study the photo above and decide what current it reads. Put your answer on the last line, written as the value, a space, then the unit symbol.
1.3 A
